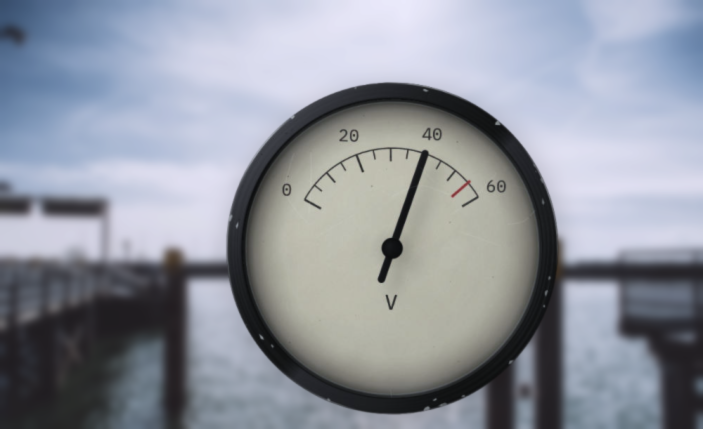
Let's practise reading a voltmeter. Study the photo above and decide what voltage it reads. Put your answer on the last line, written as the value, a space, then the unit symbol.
40 V
